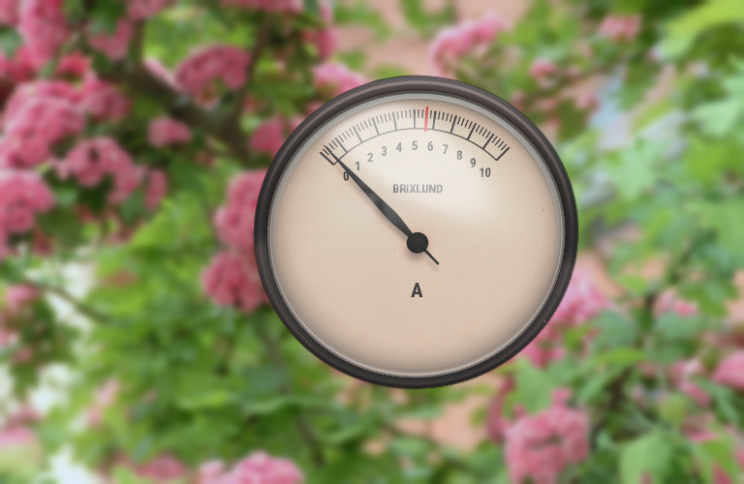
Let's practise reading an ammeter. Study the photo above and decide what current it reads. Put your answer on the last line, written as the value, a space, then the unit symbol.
0.4 A
